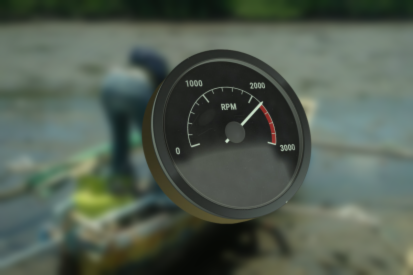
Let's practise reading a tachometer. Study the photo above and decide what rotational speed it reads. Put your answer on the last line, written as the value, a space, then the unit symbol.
2200 rpm
